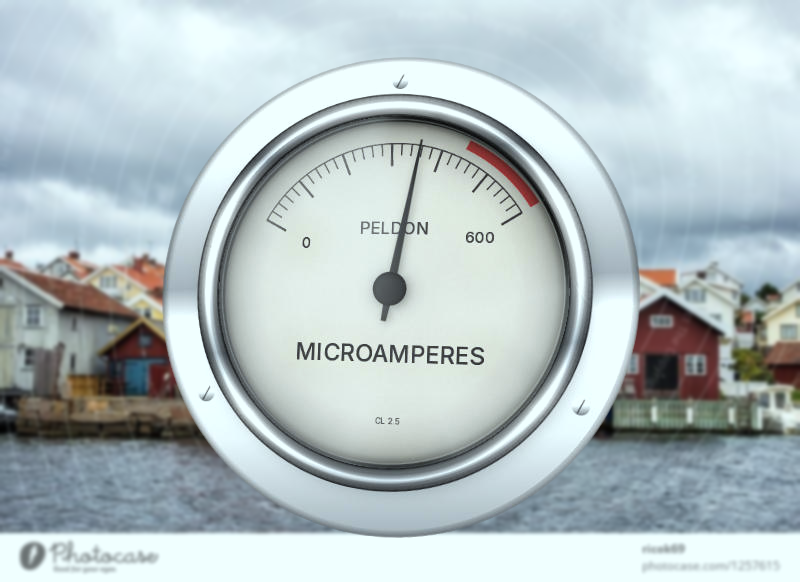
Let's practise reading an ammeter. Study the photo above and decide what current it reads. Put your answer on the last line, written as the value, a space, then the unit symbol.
360 µA
